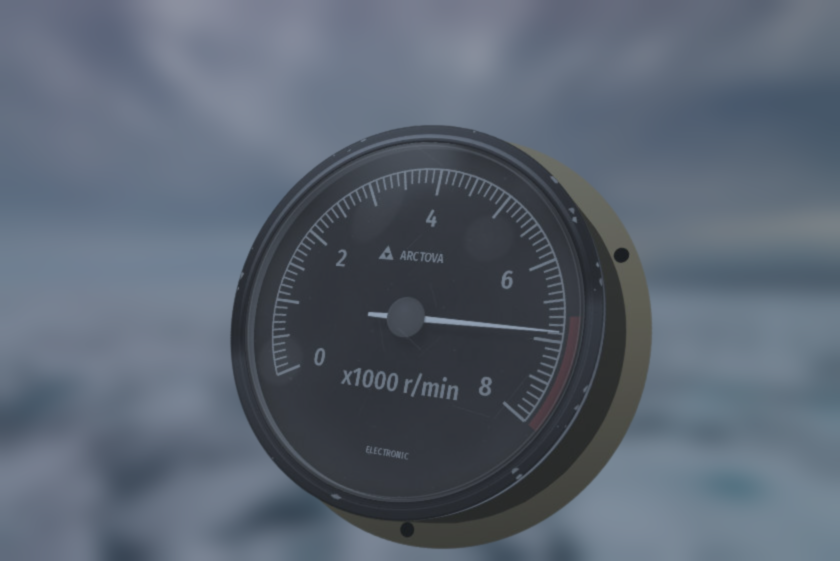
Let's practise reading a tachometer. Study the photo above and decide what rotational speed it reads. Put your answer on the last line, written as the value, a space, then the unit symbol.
6900 rpm
